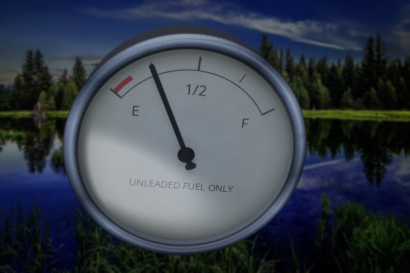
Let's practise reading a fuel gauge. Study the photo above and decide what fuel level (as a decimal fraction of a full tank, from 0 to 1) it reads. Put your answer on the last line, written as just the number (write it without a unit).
0.25
